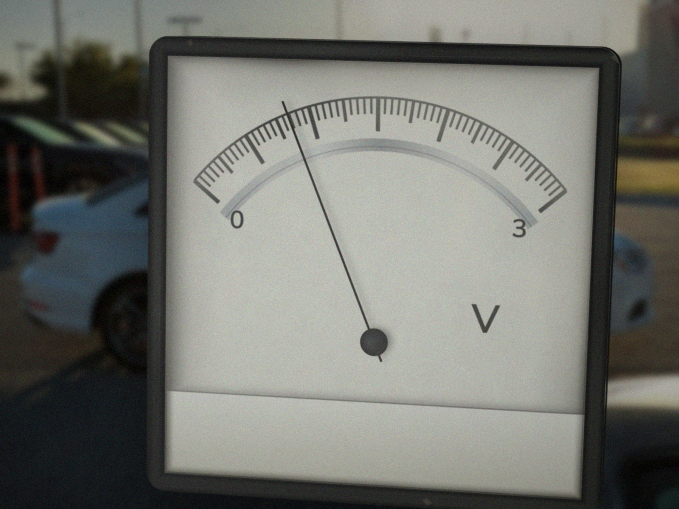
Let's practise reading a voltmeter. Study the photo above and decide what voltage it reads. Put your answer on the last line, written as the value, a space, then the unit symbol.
0.85 V
